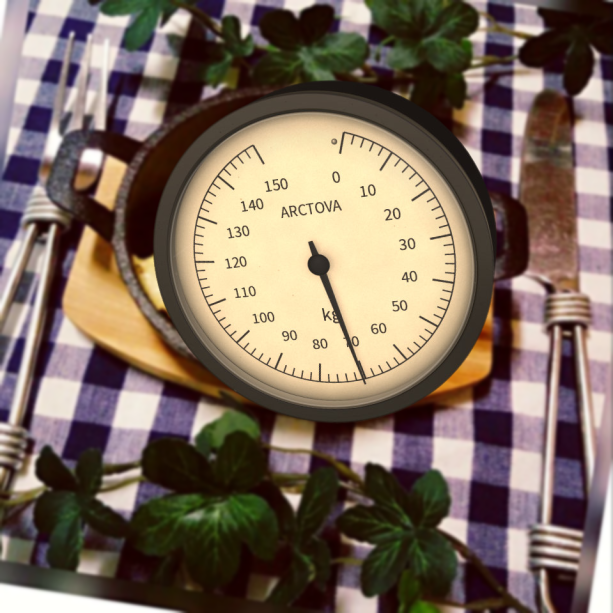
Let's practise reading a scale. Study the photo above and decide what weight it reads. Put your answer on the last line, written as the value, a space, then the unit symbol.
70 kg
